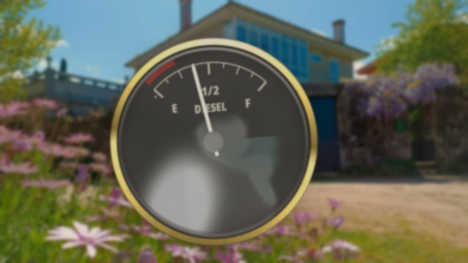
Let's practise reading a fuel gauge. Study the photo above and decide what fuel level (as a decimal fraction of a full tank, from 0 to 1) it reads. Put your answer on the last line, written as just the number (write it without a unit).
0.375
